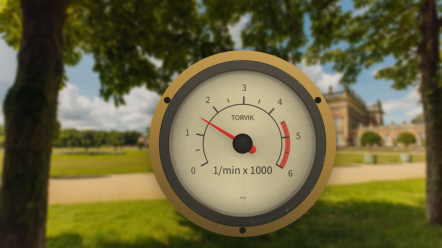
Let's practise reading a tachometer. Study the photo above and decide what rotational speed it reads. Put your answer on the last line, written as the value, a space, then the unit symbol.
1500 rpm
